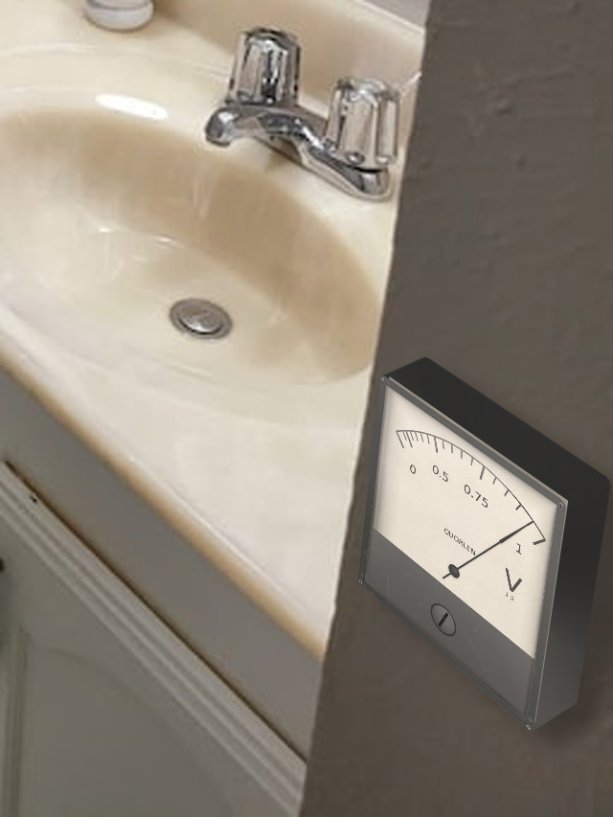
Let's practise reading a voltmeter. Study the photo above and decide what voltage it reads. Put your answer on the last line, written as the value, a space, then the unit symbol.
0.95 V
